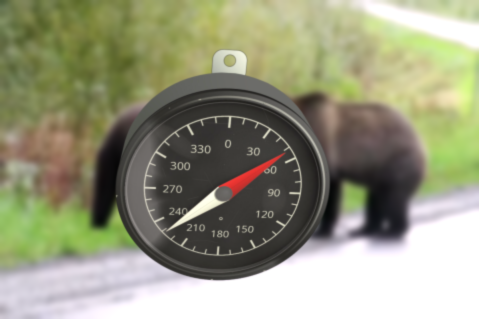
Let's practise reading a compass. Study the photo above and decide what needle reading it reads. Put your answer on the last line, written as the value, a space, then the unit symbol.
50 °
